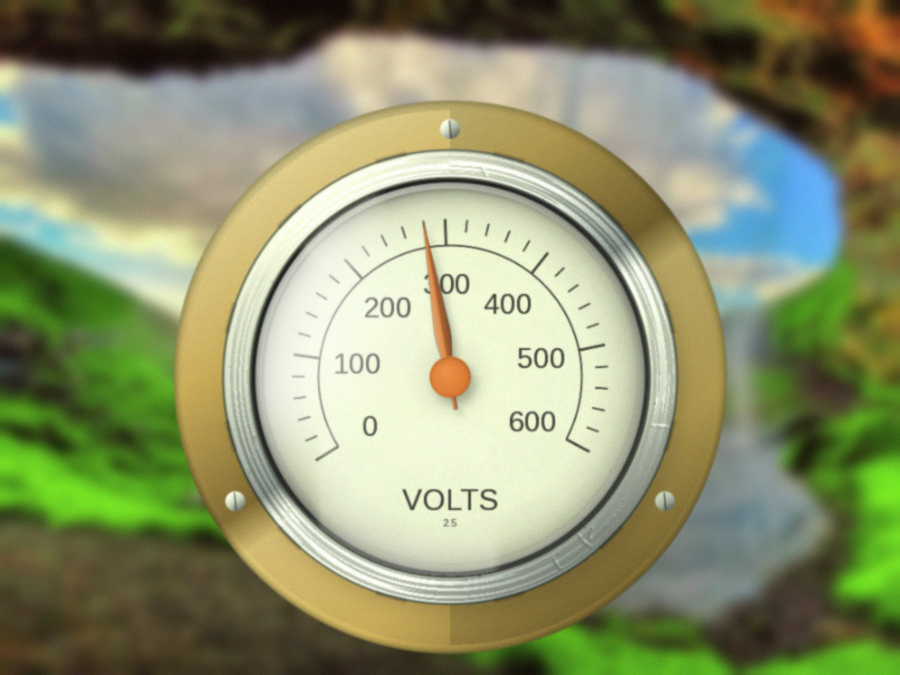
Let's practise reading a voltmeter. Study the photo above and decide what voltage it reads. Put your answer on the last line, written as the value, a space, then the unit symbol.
280 V
